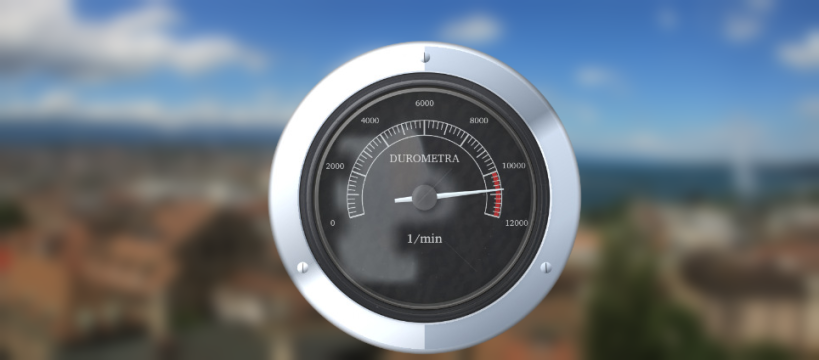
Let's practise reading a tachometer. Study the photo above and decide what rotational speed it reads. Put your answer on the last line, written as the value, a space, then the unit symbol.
10800 rpm
